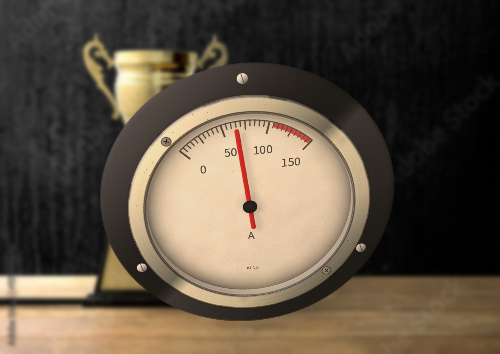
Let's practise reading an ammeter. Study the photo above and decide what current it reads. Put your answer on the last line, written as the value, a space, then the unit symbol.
65 A
